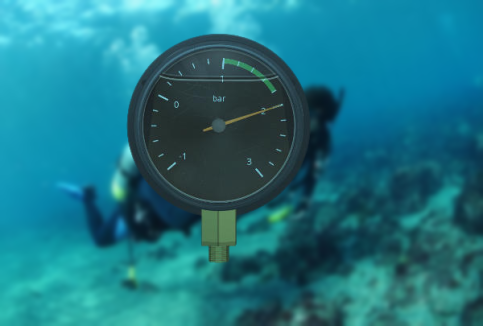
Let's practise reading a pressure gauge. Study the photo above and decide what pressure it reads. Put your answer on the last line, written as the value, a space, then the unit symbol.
2 bar
